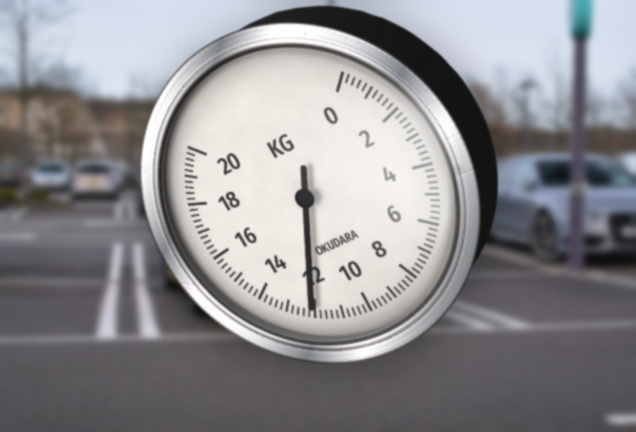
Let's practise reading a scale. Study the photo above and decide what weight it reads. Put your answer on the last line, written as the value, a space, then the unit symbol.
12 kg
